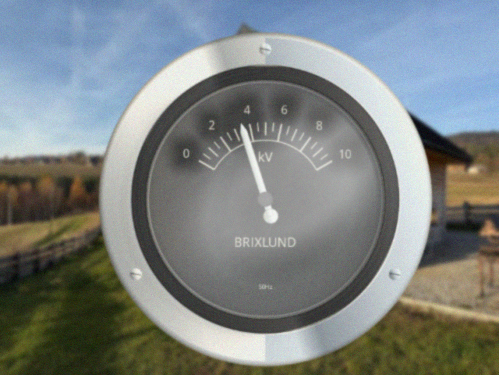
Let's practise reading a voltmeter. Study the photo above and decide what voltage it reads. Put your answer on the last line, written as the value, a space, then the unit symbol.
3.5 kV
